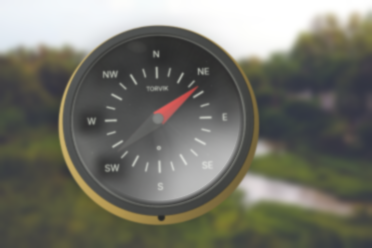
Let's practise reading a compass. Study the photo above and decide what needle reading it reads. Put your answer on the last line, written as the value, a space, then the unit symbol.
52.5 °
